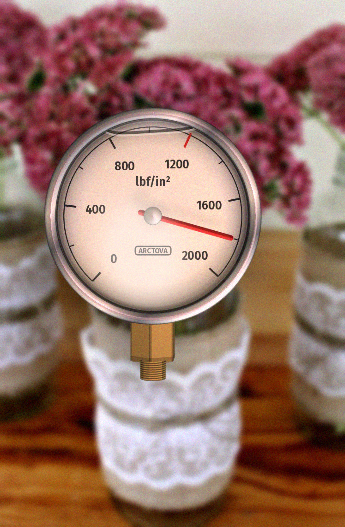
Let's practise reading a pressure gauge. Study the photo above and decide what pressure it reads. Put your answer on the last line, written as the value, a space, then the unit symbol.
1800 psi
